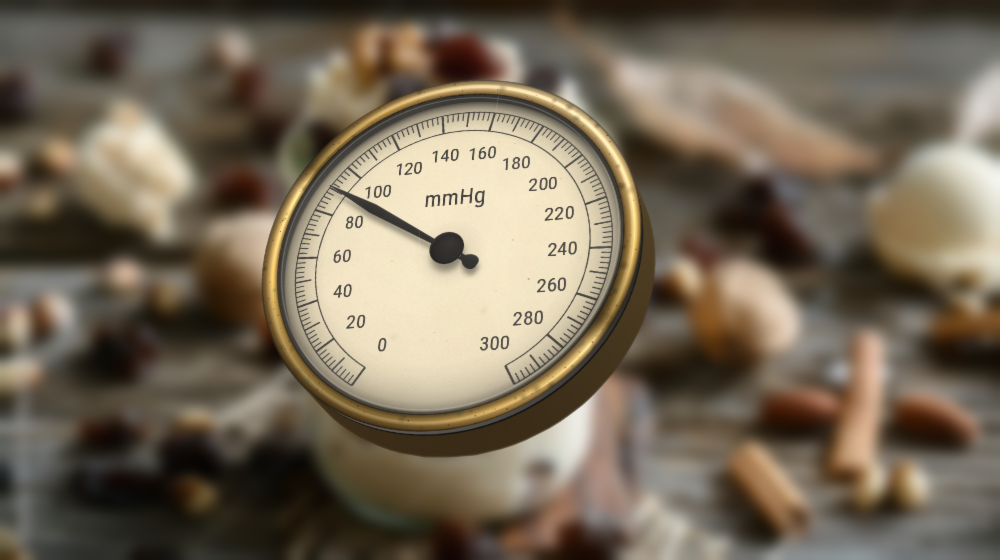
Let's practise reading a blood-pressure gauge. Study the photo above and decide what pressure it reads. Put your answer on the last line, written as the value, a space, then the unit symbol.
90 mmHg
